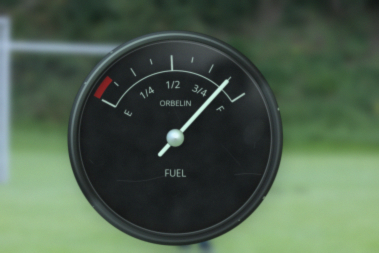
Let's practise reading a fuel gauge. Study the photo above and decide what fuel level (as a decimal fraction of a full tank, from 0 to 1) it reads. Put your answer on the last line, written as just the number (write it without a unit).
0.875
